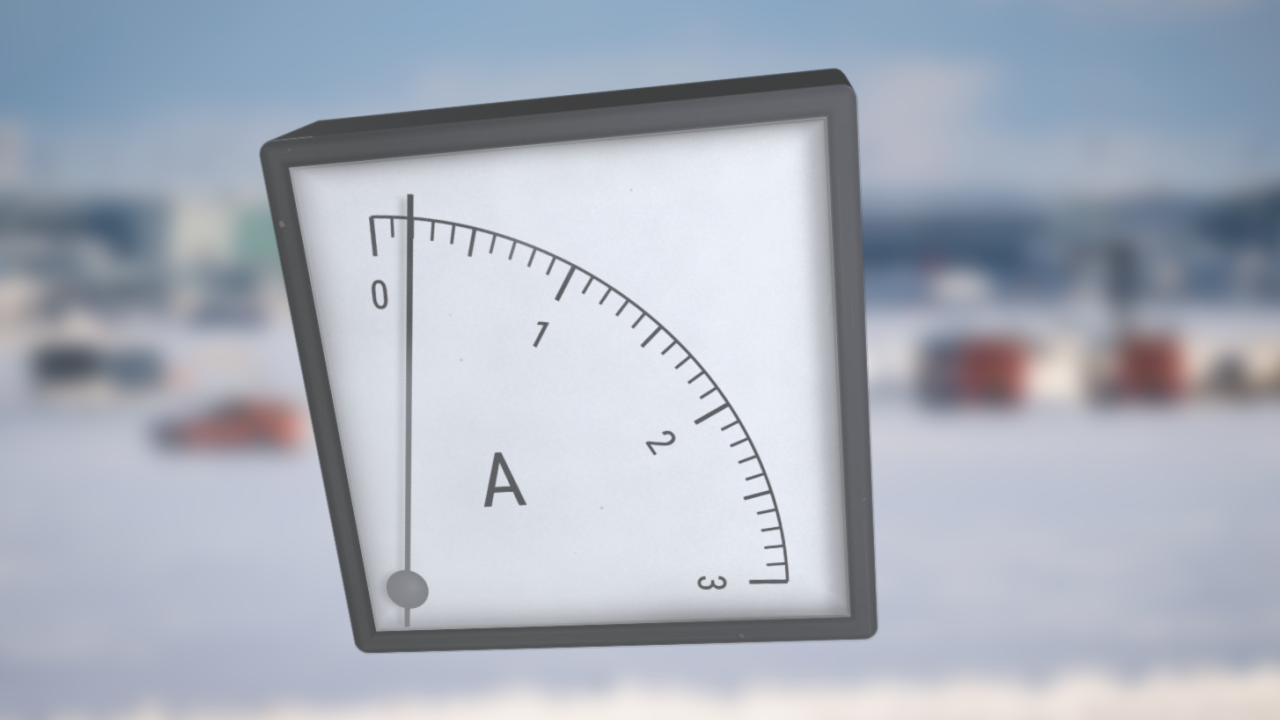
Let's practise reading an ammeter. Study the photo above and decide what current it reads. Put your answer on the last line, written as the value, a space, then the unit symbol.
0.2 A
